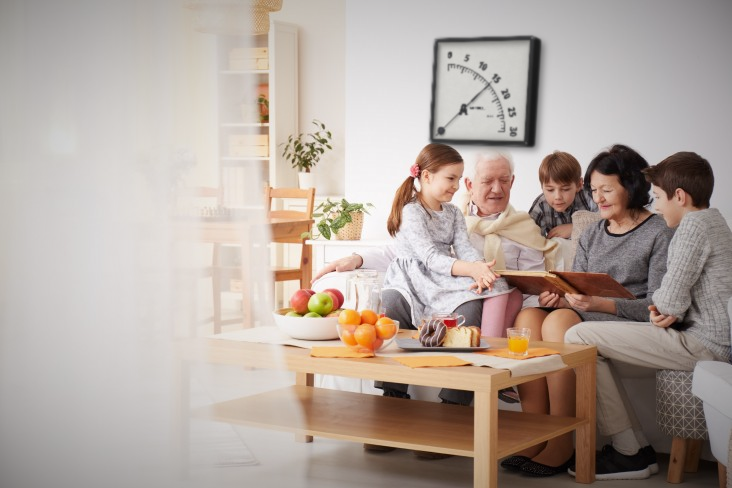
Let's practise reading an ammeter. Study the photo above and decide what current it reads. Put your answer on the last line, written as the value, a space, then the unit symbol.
15 A
